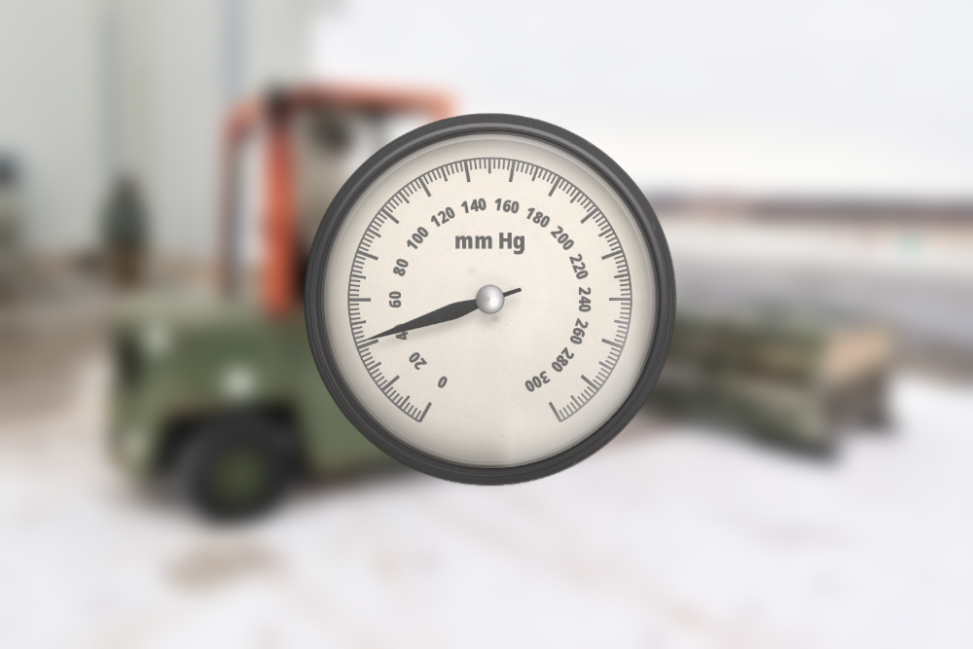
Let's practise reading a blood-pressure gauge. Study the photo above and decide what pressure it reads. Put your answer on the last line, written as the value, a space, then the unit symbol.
42 mmHg
